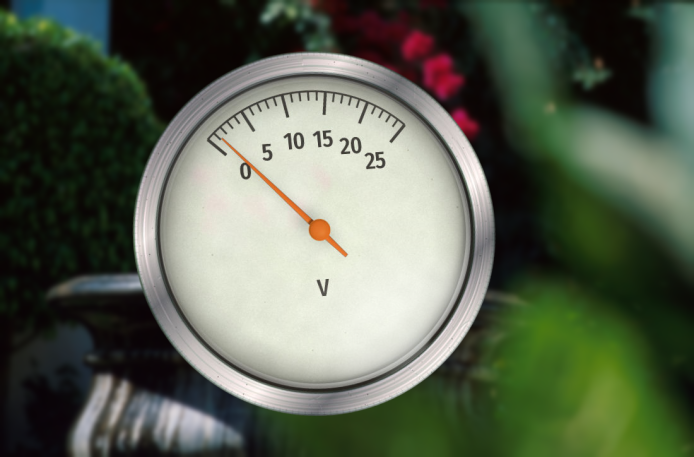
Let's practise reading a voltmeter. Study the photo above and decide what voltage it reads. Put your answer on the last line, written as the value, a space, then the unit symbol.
1 V
